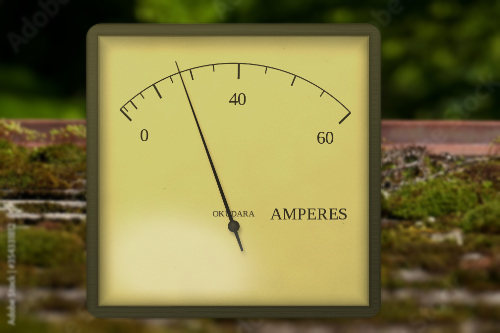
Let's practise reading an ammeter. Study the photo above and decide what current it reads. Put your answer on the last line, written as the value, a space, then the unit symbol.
27.5 A
